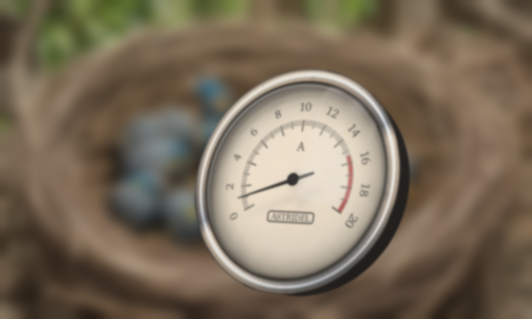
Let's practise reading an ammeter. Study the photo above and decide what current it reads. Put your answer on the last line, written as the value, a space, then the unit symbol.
1 A
